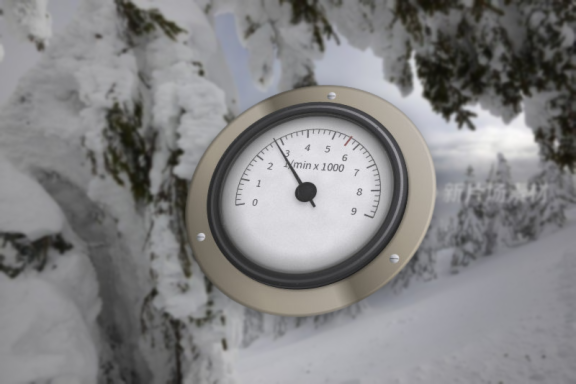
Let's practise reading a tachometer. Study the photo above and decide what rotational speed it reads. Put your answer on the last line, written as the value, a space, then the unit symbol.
2800 rpm
